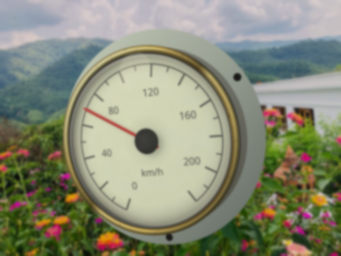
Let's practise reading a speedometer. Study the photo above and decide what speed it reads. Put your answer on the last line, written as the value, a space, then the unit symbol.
70 km/h
